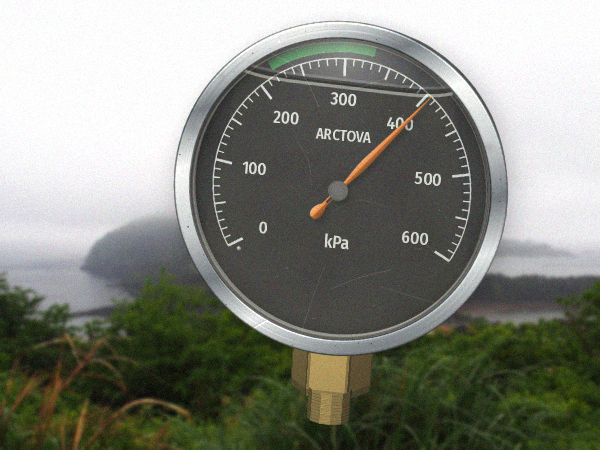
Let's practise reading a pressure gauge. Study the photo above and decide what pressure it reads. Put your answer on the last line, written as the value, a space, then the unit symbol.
405 kPa
